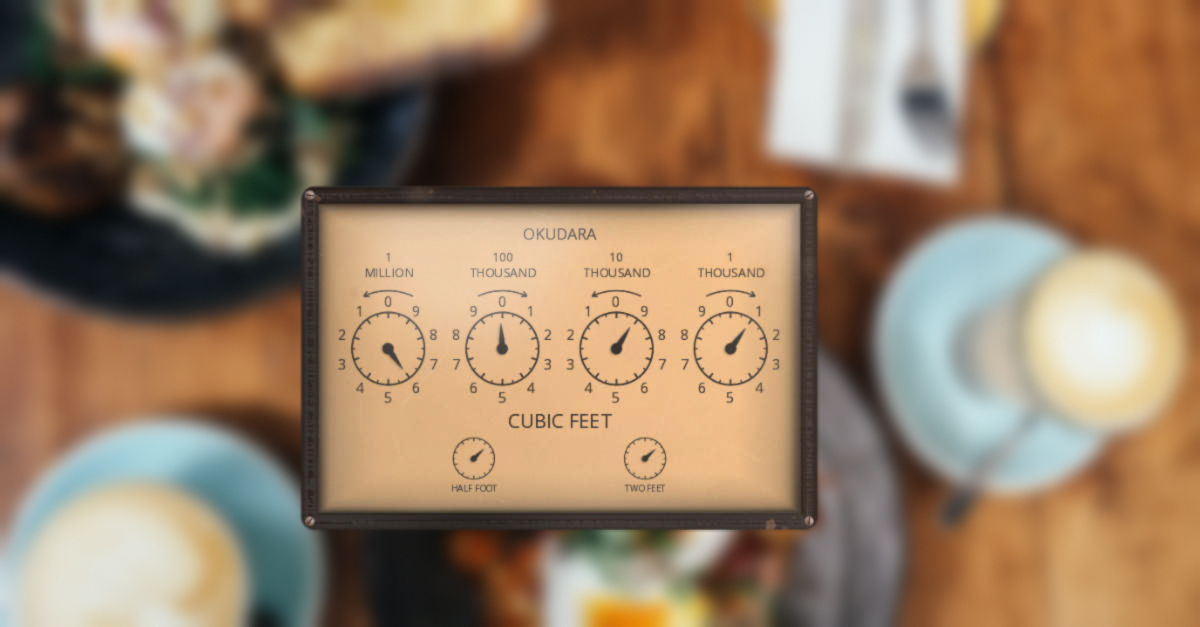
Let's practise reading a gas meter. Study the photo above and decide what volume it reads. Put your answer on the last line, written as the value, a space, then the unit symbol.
599100 ft³
